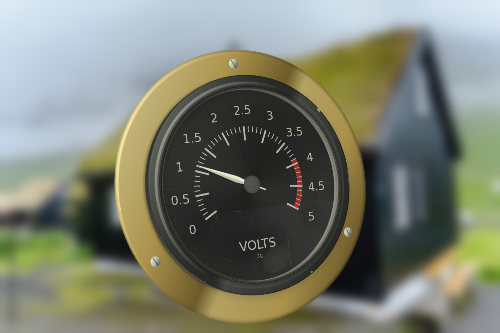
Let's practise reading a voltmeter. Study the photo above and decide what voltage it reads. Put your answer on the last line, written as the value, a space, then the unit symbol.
1.1 V
